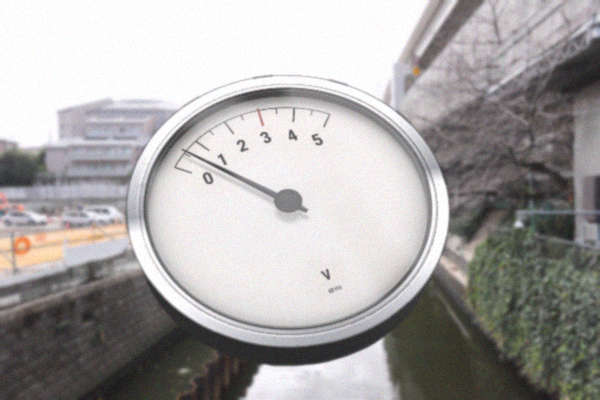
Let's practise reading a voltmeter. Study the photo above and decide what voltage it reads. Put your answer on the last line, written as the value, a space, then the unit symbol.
0.5 V
